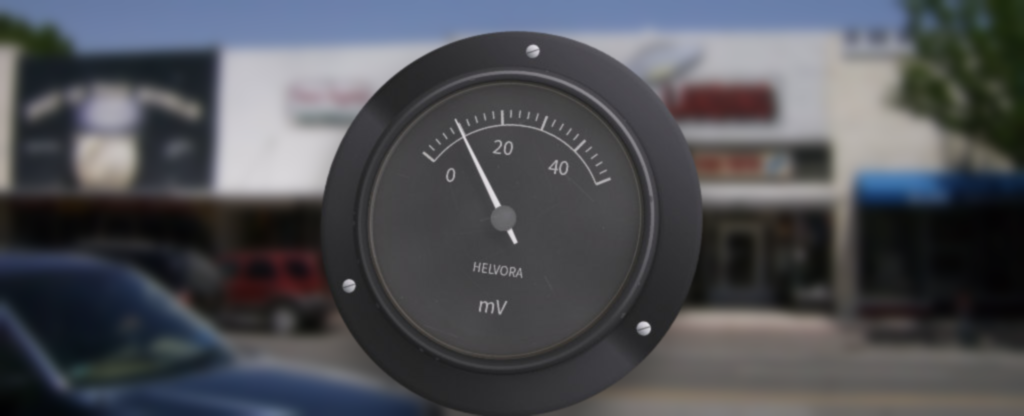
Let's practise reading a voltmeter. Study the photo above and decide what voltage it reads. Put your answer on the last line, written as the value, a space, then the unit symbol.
10 mV
